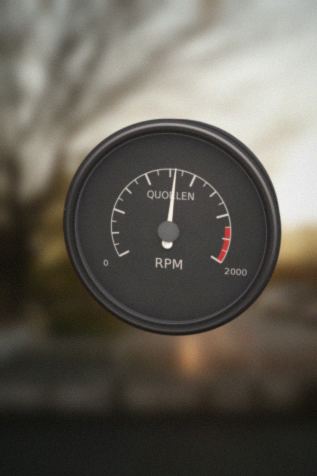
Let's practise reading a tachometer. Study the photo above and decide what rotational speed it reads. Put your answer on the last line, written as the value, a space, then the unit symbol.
1050 rpm
